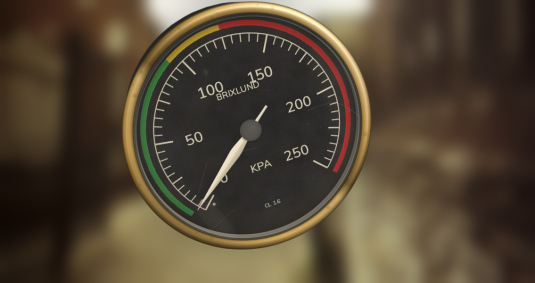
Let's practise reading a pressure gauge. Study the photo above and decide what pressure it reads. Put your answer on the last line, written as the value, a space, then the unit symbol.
5 kPa
